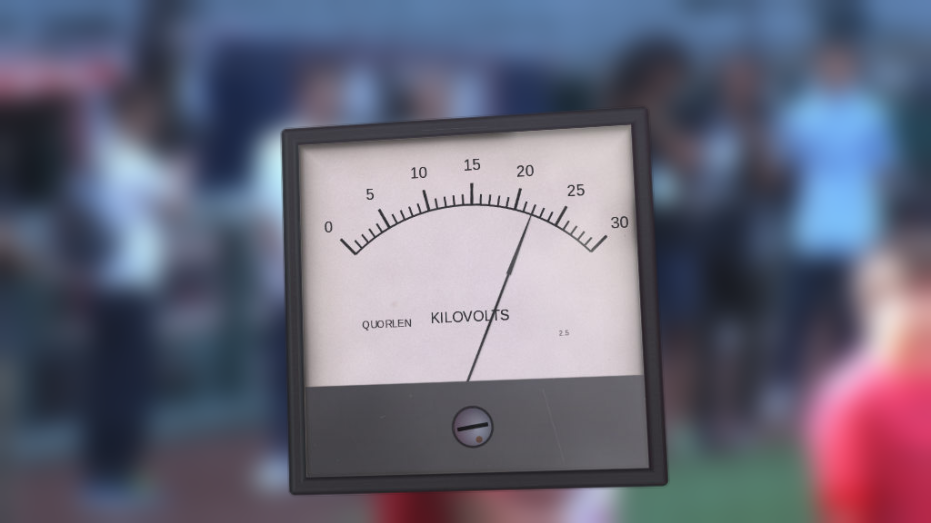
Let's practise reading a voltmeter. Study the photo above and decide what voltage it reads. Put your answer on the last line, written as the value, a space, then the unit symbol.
22 kV
